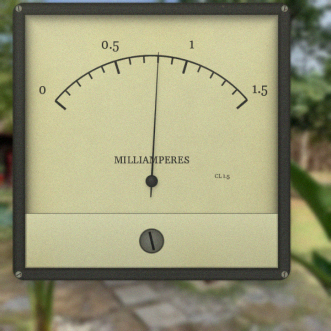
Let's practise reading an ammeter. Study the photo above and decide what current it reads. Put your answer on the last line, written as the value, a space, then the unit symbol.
0.8 mA
